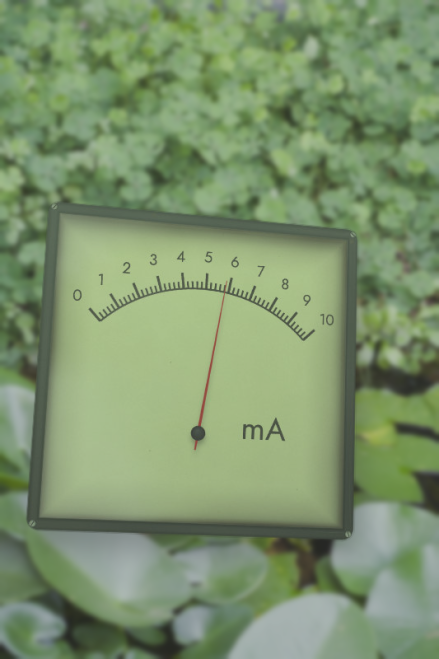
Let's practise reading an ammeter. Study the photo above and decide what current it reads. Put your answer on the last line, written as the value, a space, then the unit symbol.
5.8 mA
